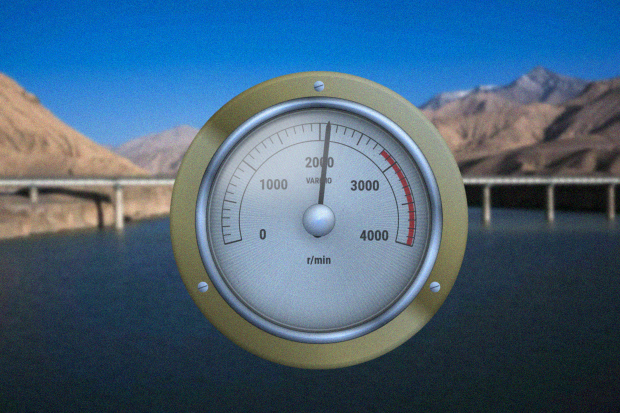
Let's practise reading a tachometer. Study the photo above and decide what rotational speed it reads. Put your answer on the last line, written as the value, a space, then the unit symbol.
2100 rpm
